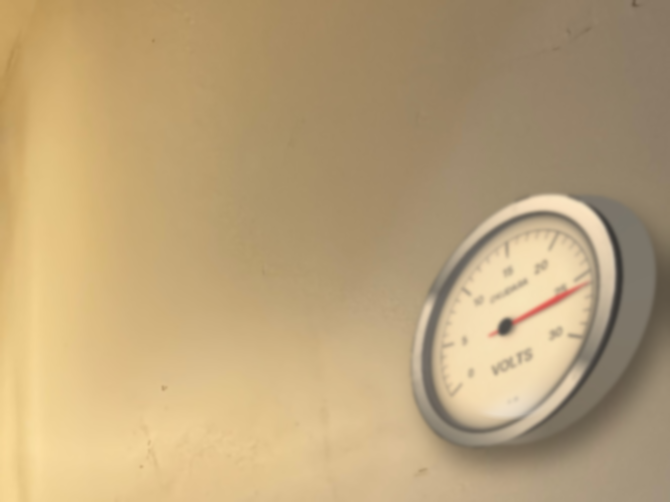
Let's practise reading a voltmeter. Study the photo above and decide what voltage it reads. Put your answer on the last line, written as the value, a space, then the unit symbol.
26 V
